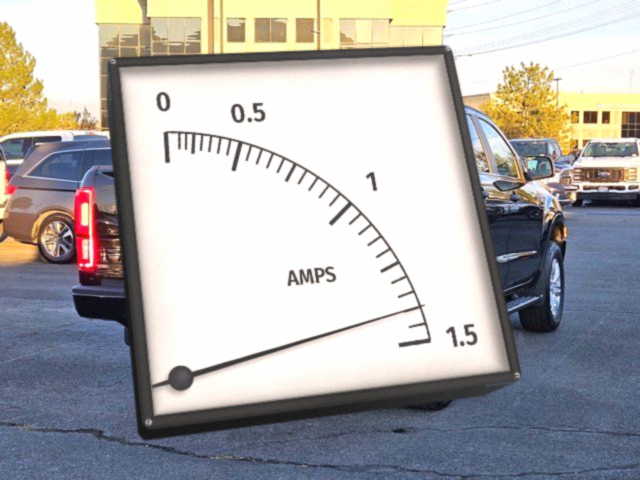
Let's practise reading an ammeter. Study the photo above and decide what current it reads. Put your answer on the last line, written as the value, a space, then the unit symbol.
1.4 A
